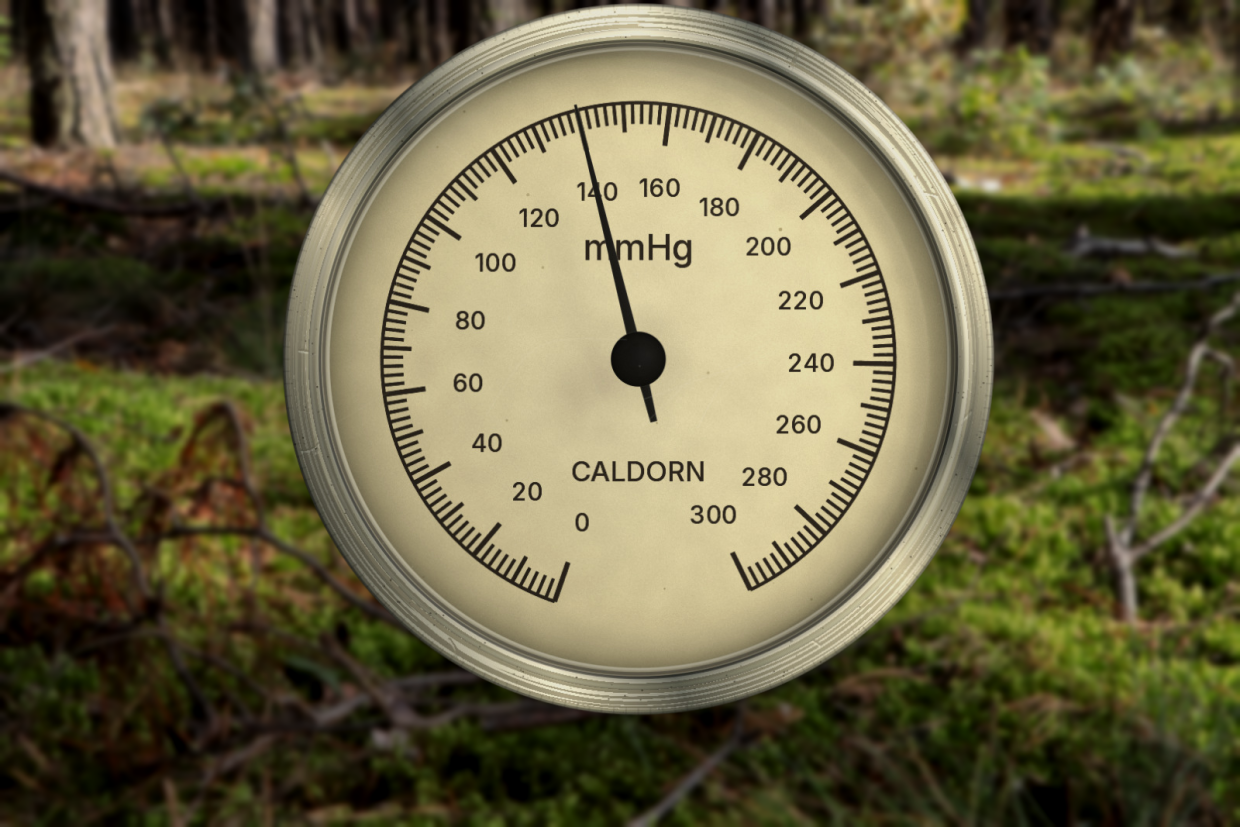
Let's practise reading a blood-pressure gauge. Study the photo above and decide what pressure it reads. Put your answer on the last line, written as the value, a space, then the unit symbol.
140 mmHg
